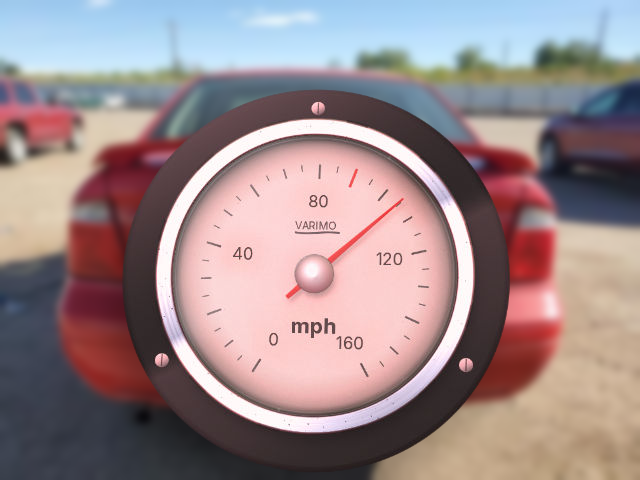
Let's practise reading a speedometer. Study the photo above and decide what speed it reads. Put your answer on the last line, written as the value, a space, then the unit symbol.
105 mph
